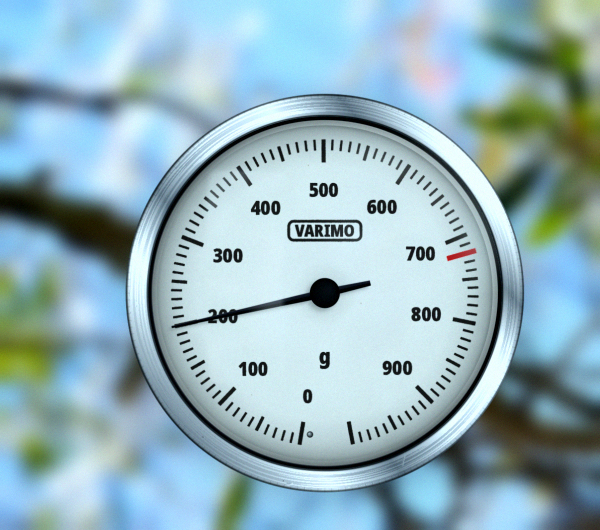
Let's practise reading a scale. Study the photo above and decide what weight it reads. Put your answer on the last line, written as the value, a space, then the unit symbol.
200 g
